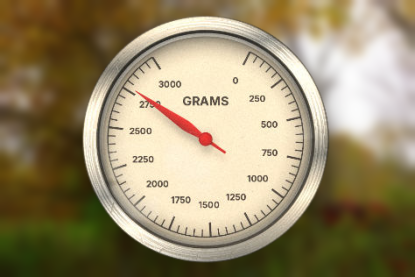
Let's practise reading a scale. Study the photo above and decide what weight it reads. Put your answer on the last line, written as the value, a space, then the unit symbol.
2775 g
